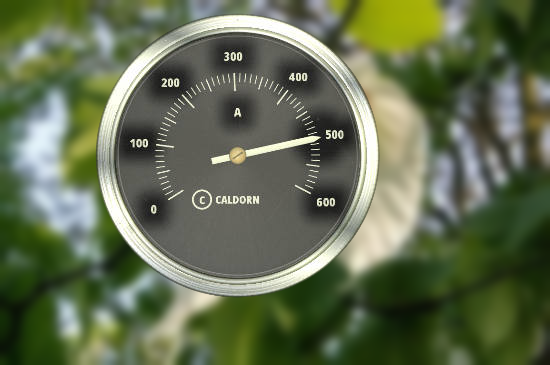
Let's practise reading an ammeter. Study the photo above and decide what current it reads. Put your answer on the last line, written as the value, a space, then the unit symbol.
500 A
